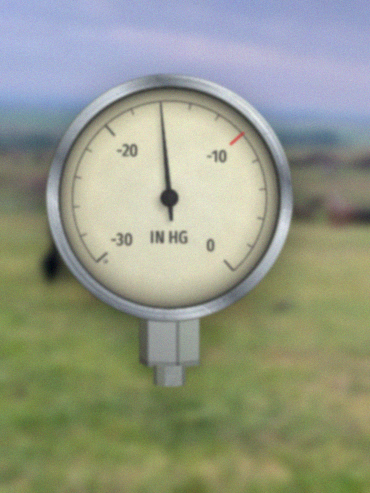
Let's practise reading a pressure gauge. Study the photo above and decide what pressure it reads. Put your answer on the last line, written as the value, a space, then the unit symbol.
-16 inHg
